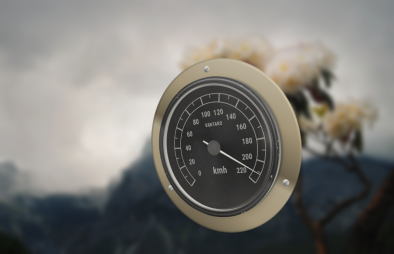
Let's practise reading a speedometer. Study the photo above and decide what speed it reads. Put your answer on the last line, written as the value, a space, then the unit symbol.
210 km/h
